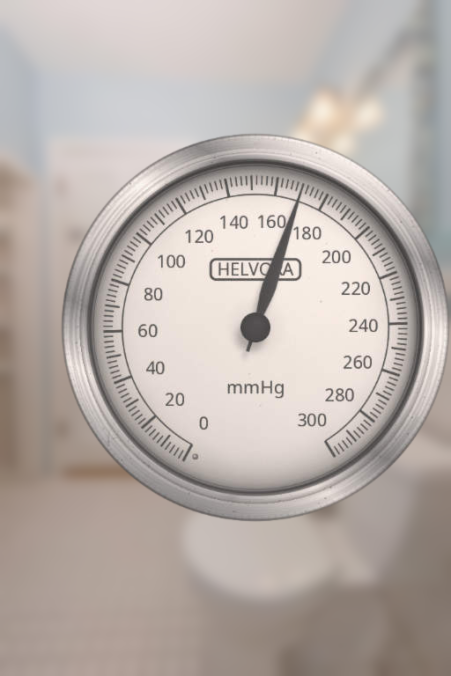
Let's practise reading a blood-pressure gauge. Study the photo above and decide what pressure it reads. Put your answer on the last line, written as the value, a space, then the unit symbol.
170 mmHg
